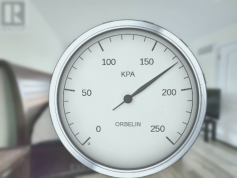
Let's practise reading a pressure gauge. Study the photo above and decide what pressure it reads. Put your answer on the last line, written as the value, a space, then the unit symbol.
175 kPa
